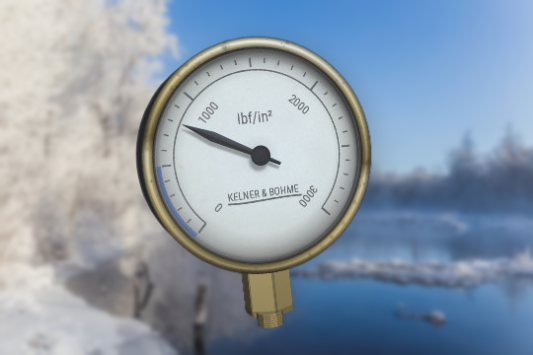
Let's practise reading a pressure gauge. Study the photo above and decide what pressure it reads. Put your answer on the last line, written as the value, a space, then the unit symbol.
800 psi
